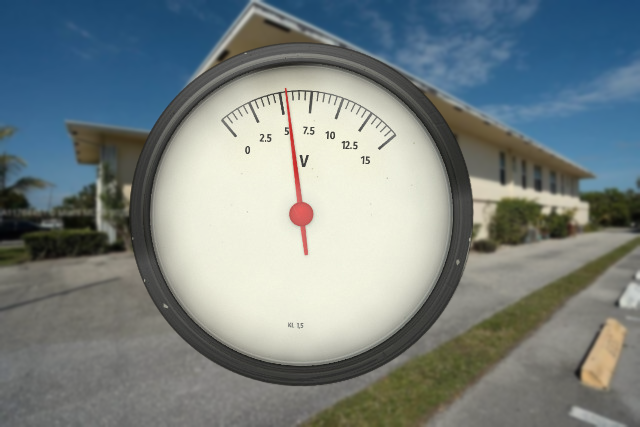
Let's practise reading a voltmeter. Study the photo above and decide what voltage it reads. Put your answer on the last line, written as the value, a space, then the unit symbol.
5.5 V
